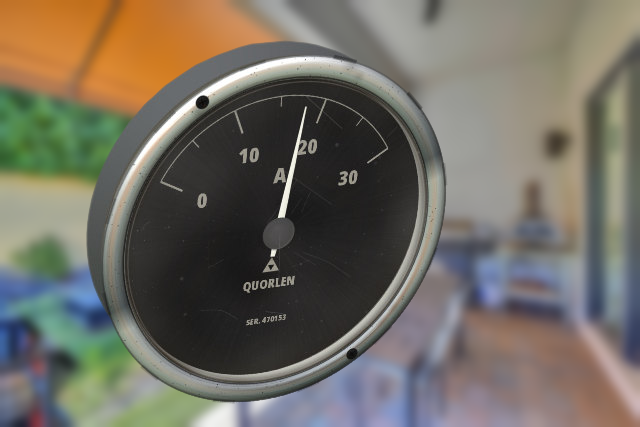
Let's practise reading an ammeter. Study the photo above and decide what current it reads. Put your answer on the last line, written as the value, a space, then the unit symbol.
17.5 A
